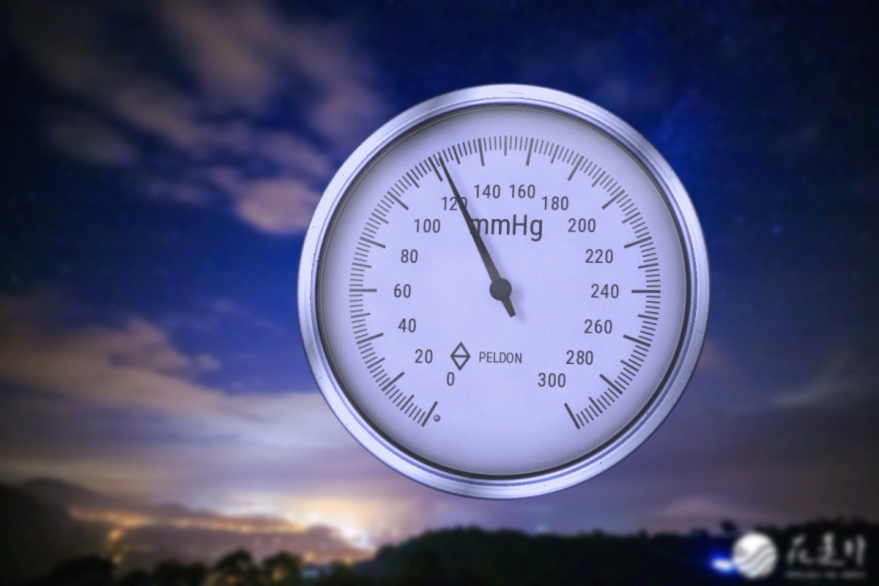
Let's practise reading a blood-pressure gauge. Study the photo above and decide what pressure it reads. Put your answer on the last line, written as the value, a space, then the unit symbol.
124 mmHg
